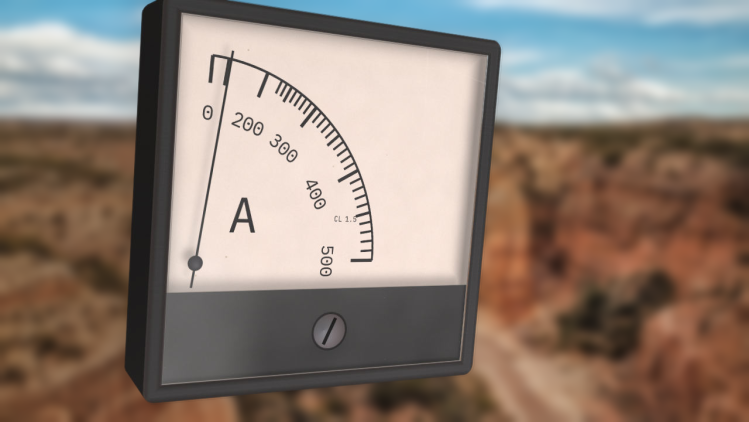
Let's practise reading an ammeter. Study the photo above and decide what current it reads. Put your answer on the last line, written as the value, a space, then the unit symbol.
100 A
